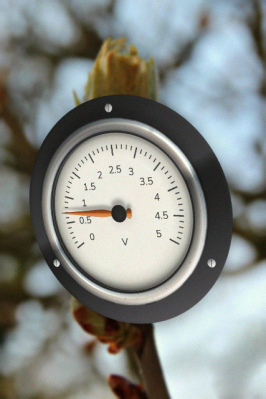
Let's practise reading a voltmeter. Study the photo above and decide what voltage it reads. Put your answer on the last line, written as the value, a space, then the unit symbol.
0.7 V
